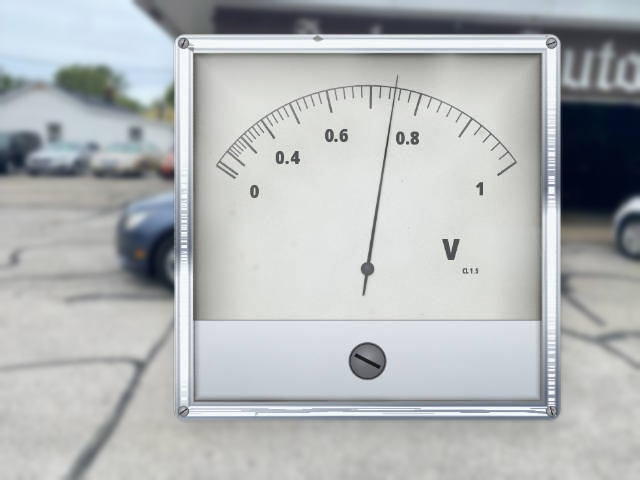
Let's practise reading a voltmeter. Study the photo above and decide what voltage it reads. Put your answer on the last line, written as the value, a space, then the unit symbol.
0.75 V
